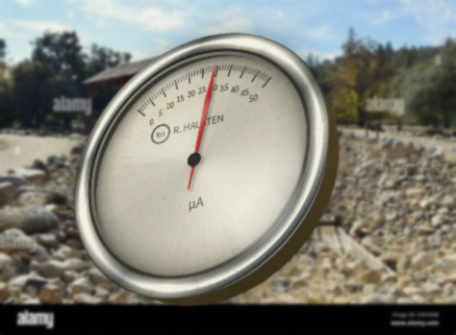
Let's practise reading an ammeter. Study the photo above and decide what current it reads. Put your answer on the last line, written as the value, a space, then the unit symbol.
30 µA
